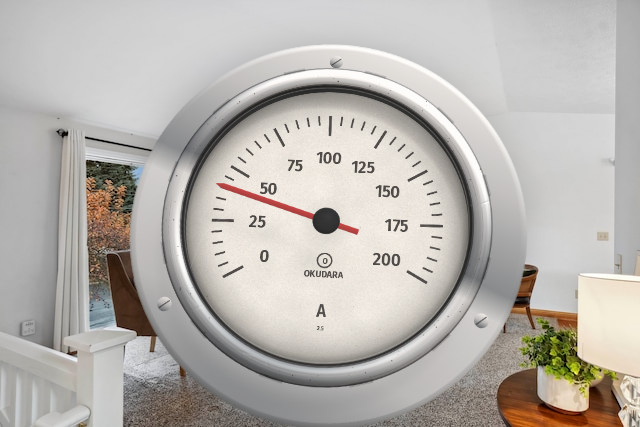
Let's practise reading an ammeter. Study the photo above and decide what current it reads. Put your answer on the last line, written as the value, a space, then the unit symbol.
40 A
